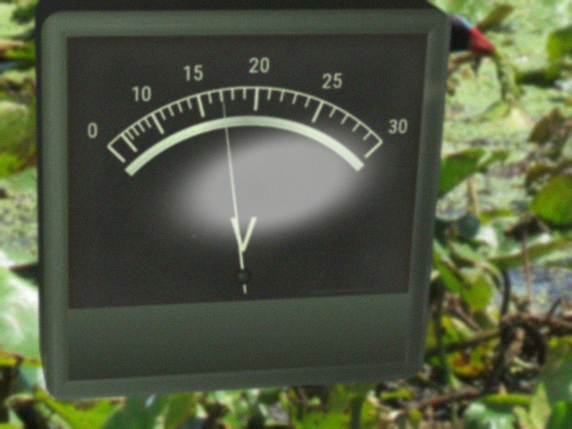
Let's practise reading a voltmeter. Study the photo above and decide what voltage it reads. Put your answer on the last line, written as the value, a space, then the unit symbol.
17 V
